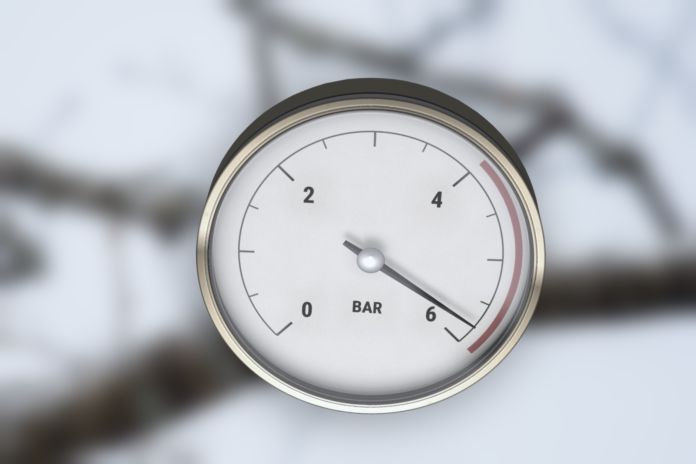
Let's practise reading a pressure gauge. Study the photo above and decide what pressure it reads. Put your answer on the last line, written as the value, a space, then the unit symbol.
5.75 bar
